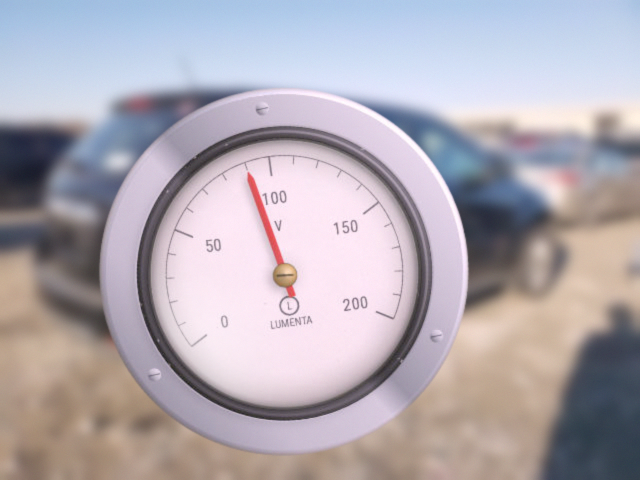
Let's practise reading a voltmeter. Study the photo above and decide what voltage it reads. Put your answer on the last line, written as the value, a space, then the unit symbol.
90 V
